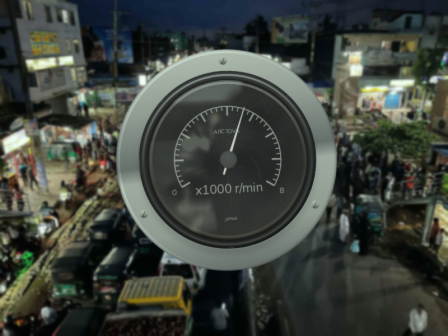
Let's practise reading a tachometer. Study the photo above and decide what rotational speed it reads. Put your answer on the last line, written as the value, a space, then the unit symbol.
4600 rpm
